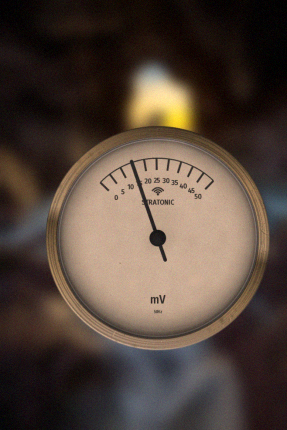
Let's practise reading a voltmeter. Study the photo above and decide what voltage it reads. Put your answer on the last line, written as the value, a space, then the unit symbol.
15 mV
